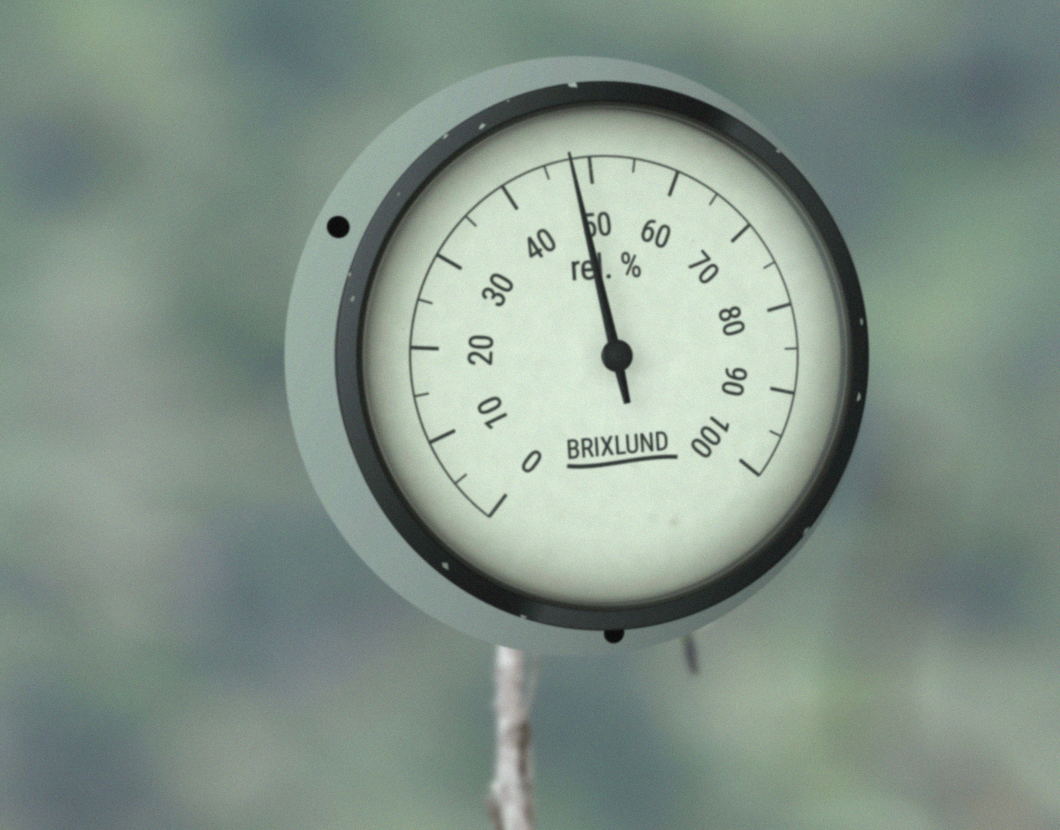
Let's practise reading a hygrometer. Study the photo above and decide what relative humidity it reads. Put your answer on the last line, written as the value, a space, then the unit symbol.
47.5 %
